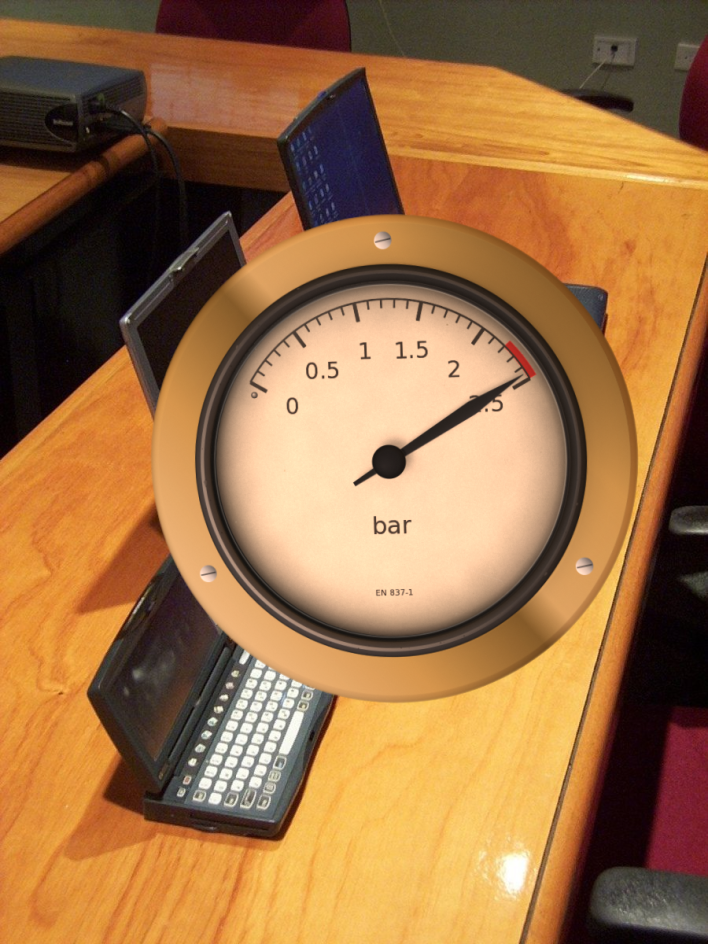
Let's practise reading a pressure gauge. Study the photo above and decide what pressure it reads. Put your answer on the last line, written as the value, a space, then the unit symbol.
2.45 bar
